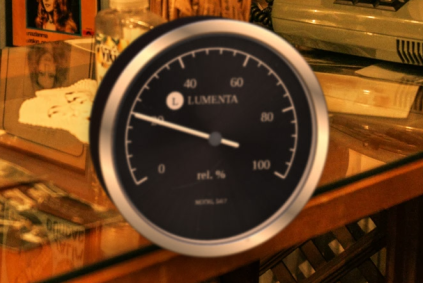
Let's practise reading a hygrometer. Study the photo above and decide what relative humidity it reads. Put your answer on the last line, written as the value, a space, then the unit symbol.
20 %
